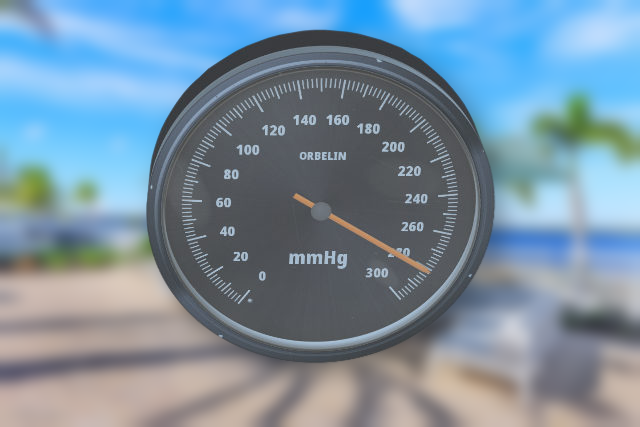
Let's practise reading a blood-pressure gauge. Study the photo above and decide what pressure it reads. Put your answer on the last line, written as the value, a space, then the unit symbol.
280 mmHg
